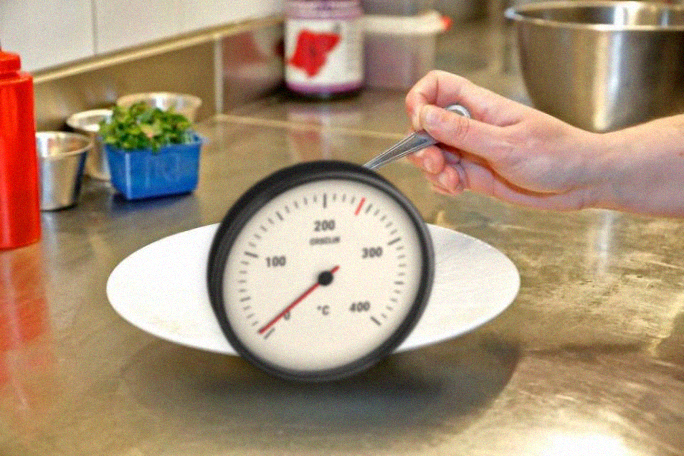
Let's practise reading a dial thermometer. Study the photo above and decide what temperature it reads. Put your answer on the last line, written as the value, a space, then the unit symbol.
10 °C
